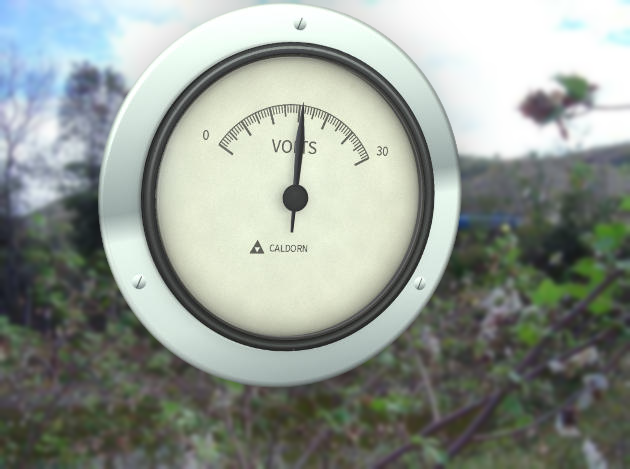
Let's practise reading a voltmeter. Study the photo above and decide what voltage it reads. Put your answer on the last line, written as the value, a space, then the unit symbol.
15 V
